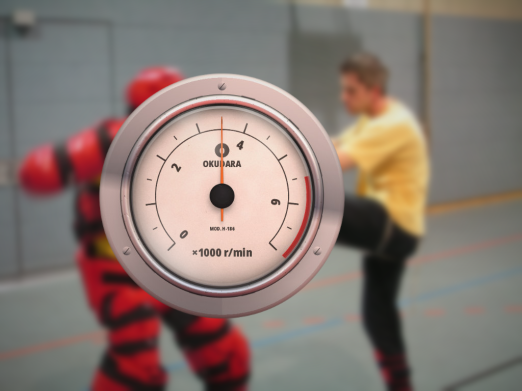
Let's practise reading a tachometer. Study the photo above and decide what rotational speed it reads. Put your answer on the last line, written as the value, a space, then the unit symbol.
3500 rpm
